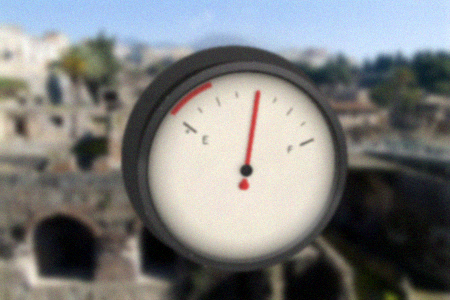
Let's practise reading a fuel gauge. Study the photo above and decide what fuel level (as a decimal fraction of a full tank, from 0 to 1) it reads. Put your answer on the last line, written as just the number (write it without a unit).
0.5
